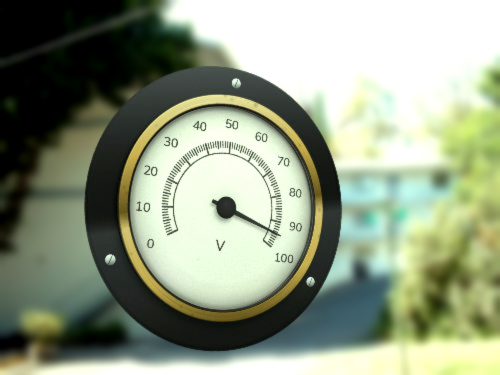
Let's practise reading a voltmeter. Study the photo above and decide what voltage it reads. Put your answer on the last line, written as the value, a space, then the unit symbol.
95 V
